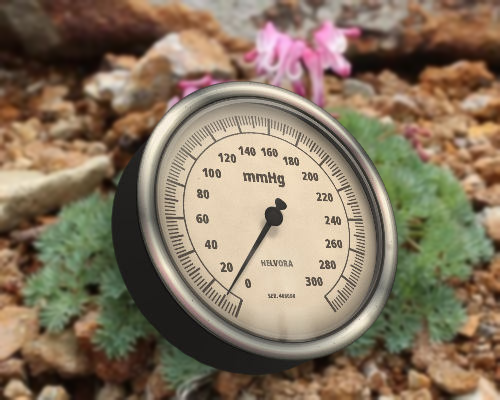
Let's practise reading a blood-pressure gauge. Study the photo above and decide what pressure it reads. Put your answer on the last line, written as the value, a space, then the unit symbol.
10 mmHg
